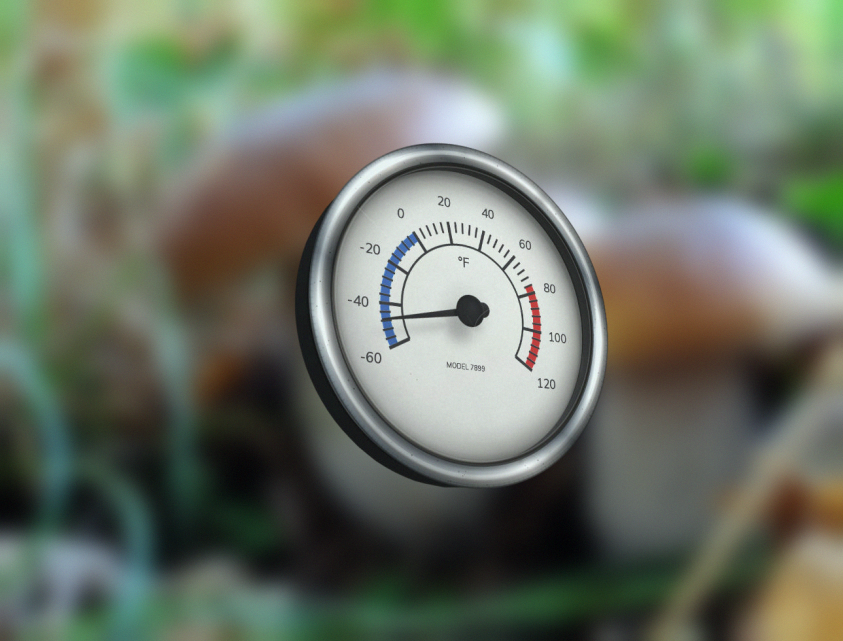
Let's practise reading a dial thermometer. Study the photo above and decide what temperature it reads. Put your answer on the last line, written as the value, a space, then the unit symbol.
-48 °F
